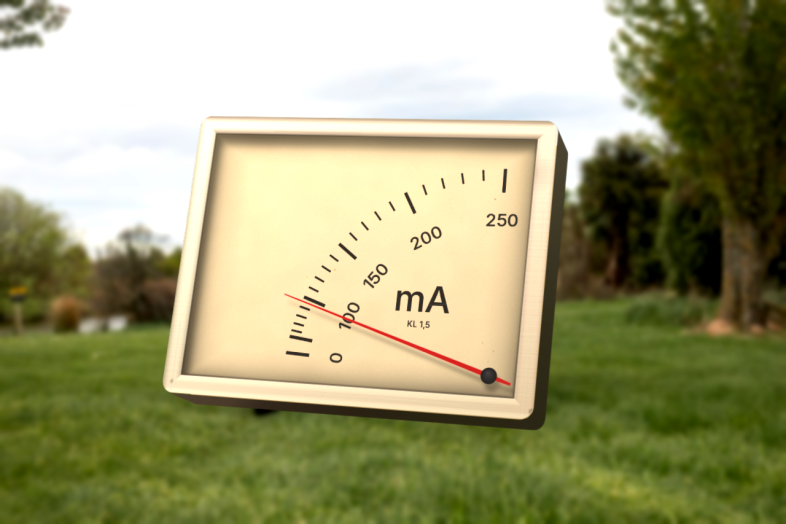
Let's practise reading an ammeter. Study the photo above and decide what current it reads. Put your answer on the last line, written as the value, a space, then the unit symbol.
95 mA
